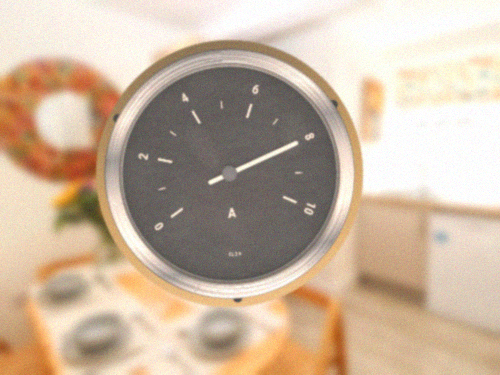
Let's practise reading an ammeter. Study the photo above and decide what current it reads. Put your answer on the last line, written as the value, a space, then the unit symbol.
8 A
